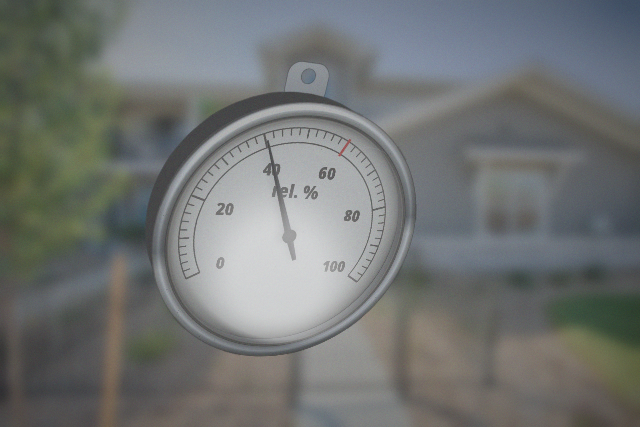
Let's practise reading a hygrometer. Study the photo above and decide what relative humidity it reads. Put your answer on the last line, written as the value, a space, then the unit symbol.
40 %
